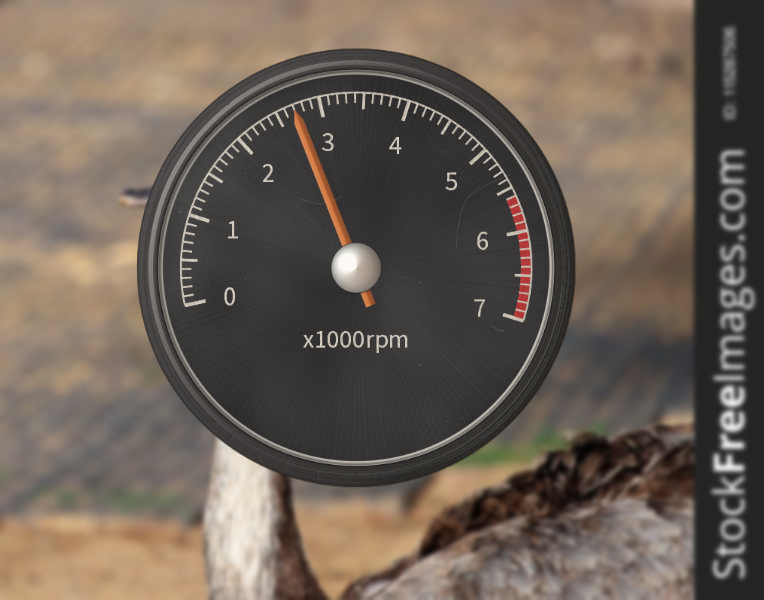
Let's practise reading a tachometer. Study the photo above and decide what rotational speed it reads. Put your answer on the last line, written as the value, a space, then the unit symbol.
2700 rpm
